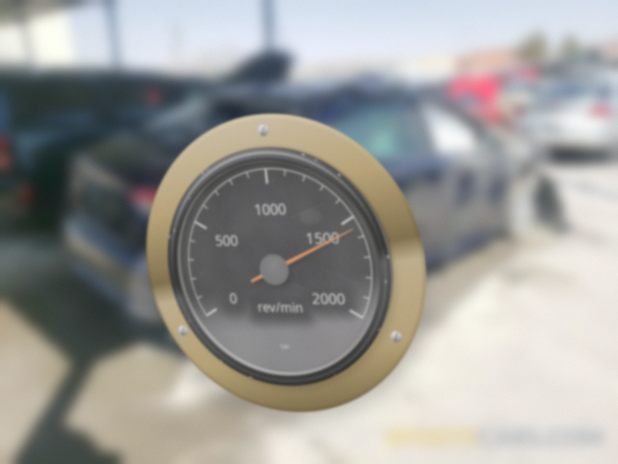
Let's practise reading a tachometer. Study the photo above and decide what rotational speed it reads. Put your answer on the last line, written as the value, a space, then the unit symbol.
1550 rpm
